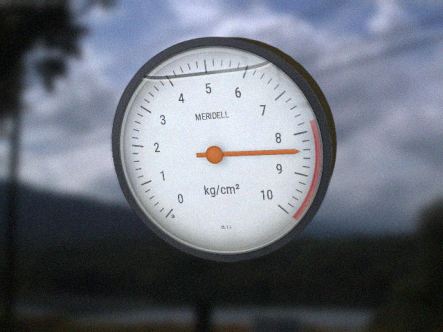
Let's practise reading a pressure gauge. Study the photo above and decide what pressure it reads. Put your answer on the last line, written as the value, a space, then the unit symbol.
8.4 kg/cm²
